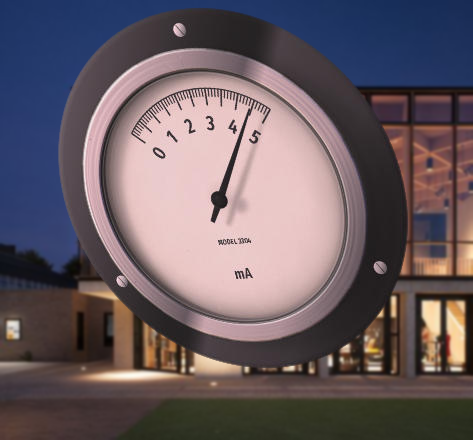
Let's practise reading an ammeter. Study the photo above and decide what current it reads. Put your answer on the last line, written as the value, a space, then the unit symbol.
4.5 mA
